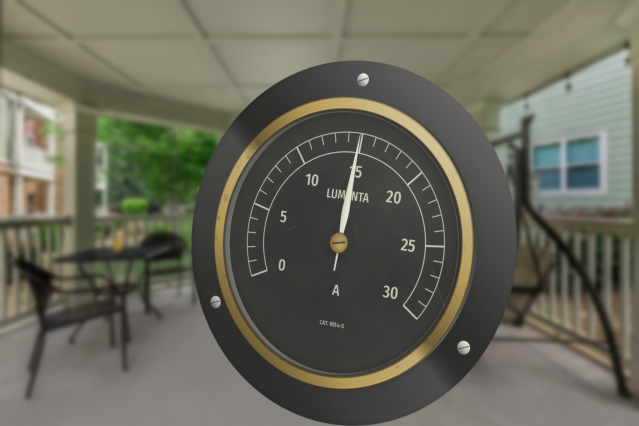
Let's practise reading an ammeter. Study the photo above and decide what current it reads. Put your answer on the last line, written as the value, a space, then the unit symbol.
15 A
